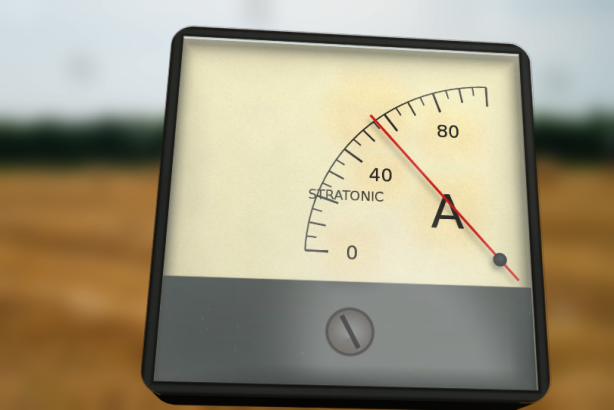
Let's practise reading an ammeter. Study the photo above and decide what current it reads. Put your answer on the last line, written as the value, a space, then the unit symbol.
55 A
